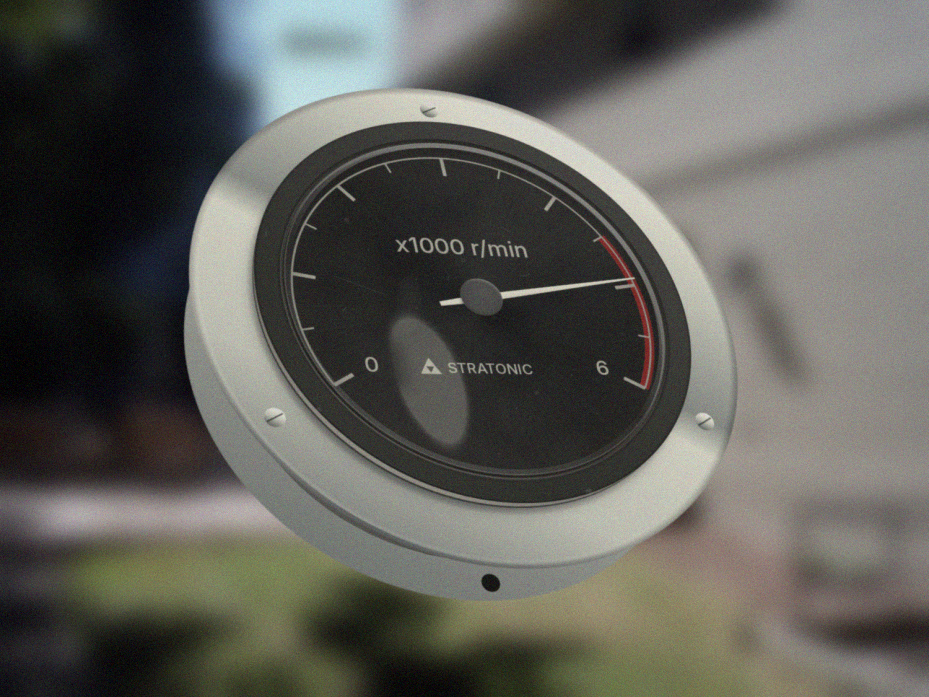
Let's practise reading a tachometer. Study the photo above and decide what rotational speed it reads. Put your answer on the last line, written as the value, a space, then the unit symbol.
5000 rpm
